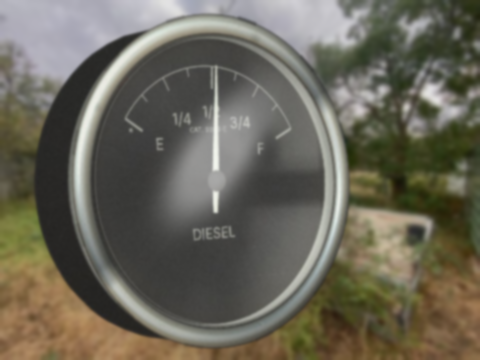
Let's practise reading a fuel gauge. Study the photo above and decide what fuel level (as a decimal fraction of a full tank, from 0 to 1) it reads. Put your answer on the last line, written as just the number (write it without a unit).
0.5
